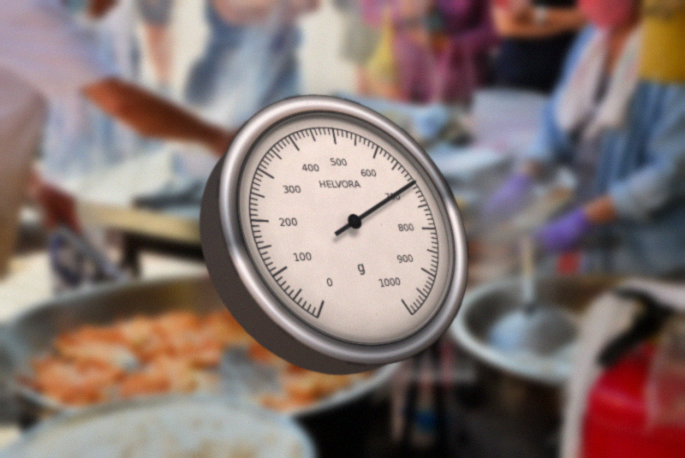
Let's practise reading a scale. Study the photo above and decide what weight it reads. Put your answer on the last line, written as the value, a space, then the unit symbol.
700 g
